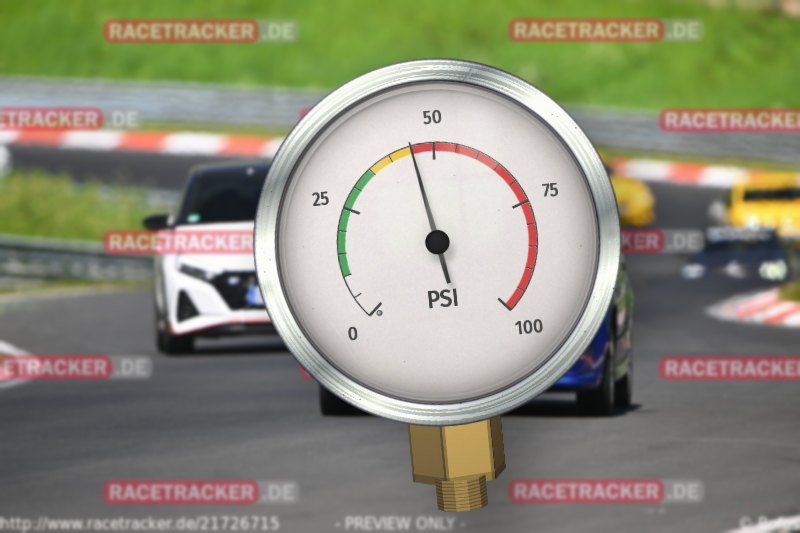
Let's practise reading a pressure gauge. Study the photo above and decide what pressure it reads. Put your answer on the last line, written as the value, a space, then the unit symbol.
45 psi
